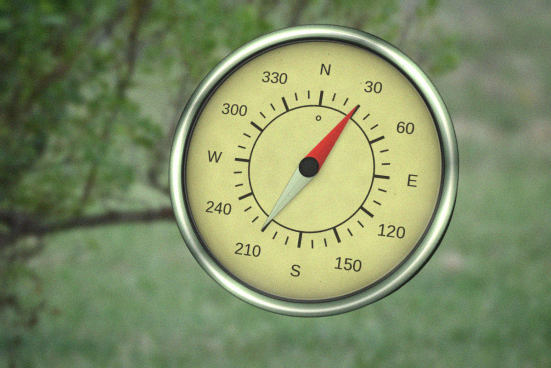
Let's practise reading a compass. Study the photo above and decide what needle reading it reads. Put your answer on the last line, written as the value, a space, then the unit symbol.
30 °
